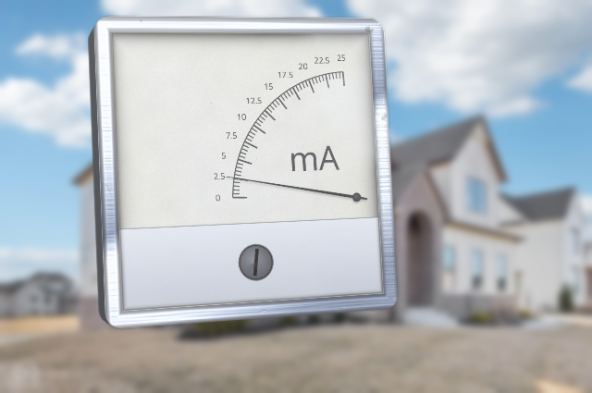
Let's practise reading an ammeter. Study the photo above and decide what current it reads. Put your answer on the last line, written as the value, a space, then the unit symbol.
2.5 mA
